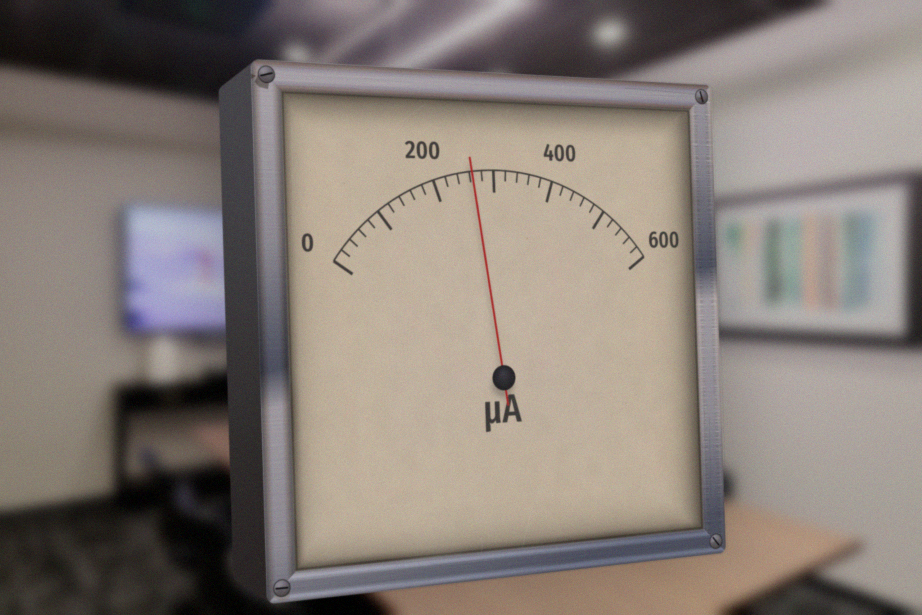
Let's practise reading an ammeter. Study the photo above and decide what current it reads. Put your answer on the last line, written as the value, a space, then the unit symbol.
260 µA
